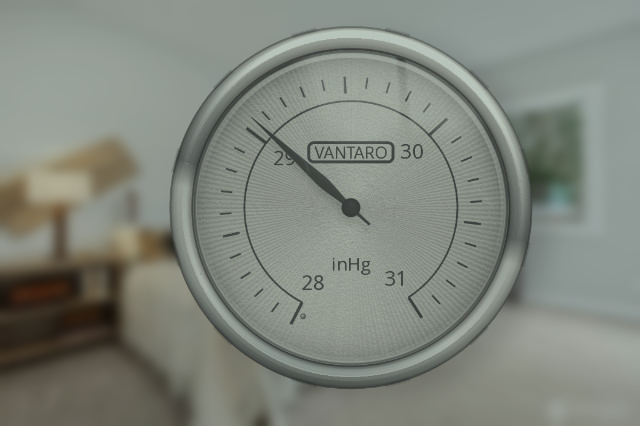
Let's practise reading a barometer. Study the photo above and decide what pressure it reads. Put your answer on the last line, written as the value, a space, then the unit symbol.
29.05 inHg
